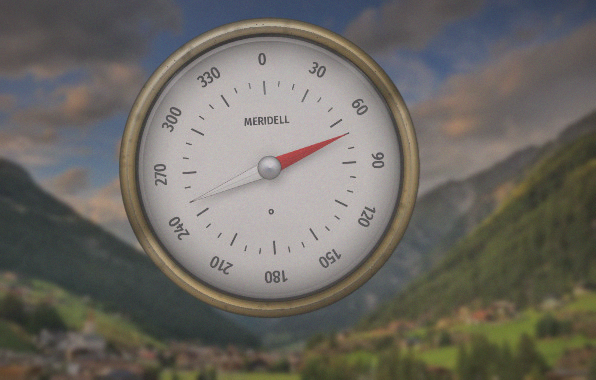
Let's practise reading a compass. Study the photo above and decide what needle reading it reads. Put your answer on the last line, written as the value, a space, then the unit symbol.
70 °
